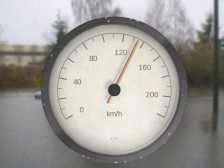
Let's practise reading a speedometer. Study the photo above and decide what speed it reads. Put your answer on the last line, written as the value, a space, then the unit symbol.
135 km/h
